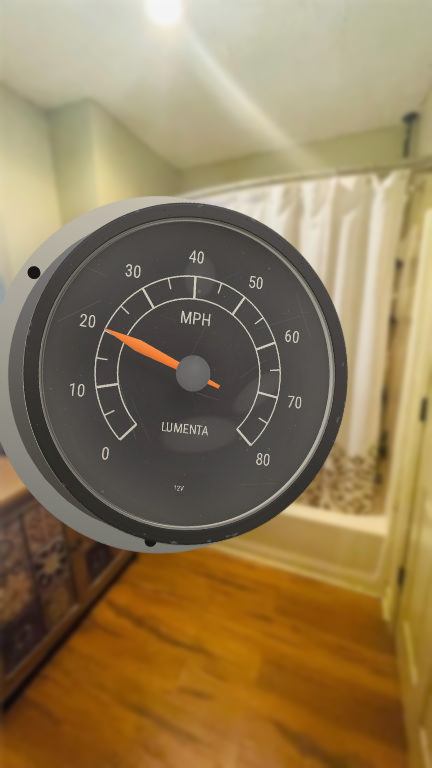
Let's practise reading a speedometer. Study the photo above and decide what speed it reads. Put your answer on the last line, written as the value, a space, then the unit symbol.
20 mph
